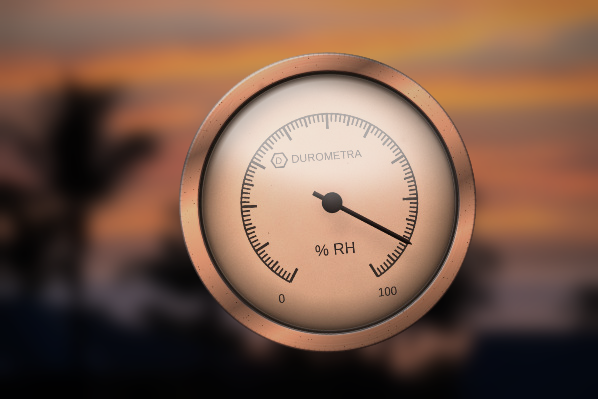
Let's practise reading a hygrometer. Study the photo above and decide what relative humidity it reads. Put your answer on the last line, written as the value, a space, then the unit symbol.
90 %
